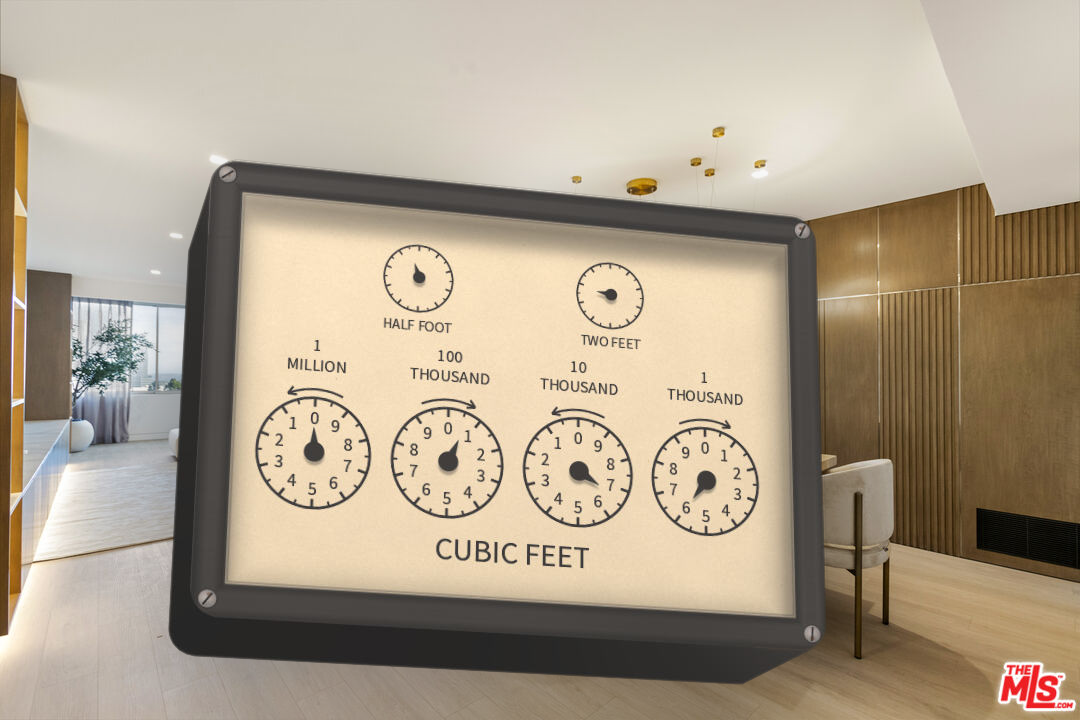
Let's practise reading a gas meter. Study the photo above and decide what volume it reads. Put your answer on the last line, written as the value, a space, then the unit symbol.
6600 ft³
